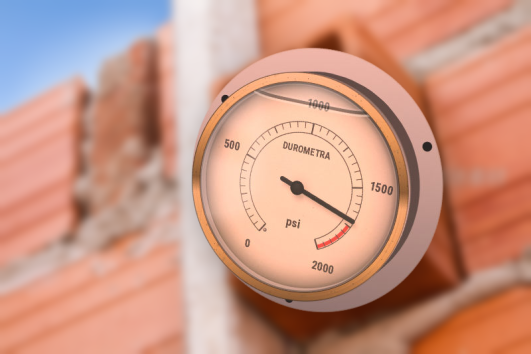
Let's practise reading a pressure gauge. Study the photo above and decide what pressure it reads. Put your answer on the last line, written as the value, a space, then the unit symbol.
1700 psi
